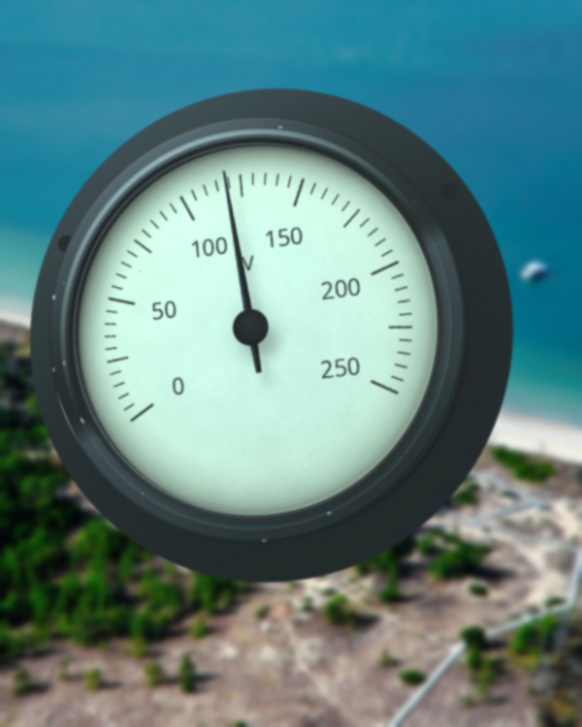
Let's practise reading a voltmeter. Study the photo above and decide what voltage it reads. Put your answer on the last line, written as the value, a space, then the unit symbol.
120 V
